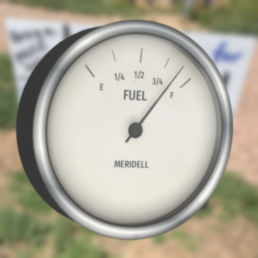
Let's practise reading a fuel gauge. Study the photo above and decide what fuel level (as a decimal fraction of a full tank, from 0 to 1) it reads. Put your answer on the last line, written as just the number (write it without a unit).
0.875
